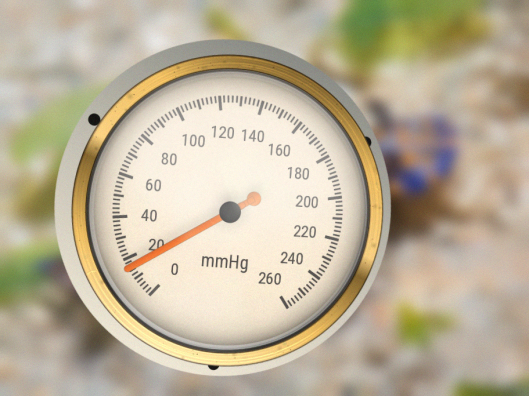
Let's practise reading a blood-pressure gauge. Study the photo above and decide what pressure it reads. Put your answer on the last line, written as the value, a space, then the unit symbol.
16 mmHg
